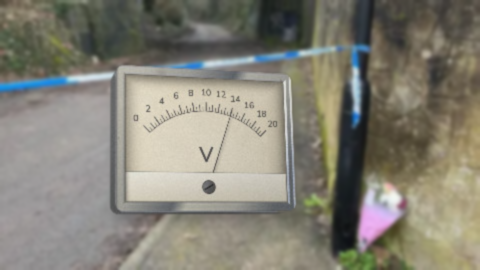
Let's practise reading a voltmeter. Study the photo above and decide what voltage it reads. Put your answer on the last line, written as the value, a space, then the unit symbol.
14 V
